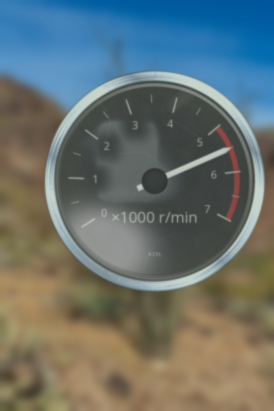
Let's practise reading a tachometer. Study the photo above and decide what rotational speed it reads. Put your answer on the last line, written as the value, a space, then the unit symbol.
5500 rpm
